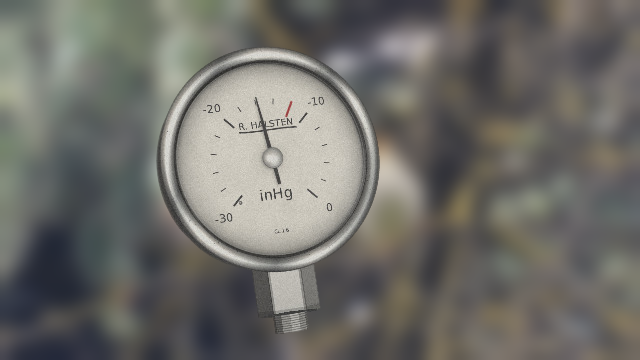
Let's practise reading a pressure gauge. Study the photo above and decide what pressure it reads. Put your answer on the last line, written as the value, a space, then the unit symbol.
-16 inHg
